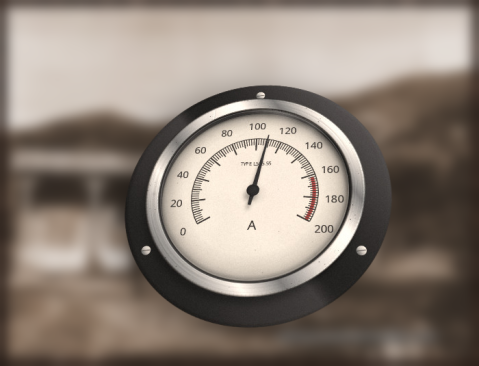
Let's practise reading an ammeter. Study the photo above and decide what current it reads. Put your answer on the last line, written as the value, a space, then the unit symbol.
110 A
